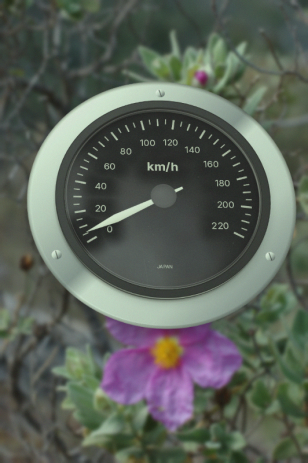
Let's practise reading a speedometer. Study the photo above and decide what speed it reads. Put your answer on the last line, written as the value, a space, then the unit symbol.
5 km/h
